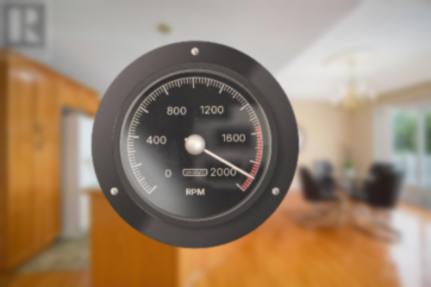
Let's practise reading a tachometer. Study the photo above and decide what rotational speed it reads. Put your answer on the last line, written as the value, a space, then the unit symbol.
1900 rpm
